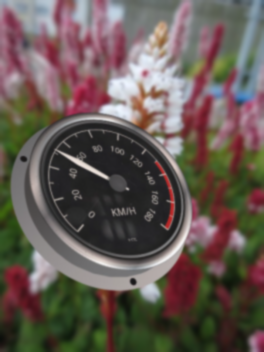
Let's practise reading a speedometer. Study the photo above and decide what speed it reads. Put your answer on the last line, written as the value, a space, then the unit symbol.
50 km/h
